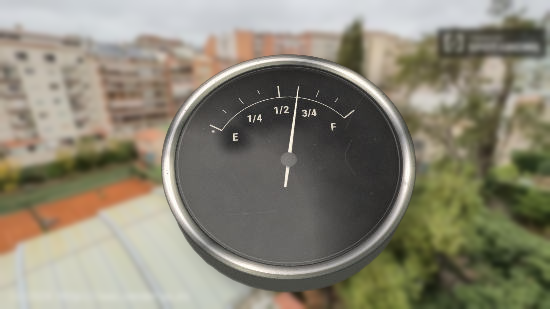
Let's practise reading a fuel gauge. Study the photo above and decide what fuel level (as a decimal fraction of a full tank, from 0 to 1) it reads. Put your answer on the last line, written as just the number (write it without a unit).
0.625
